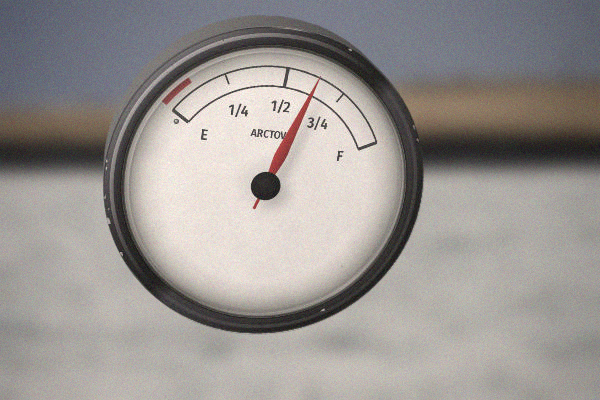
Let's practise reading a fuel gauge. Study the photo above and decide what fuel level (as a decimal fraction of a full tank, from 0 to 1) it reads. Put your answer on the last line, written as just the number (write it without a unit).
0.625
